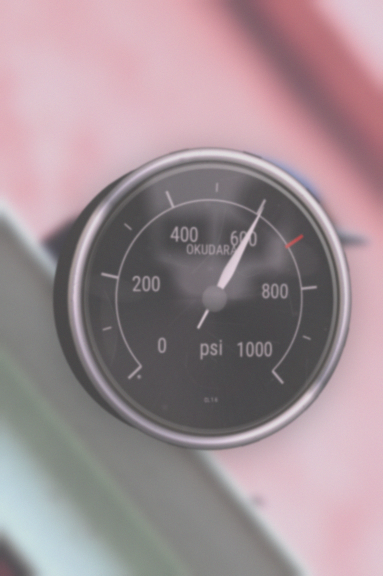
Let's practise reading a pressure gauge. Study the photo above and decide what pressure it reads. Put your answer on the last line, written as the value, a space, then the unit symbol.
600 psi
